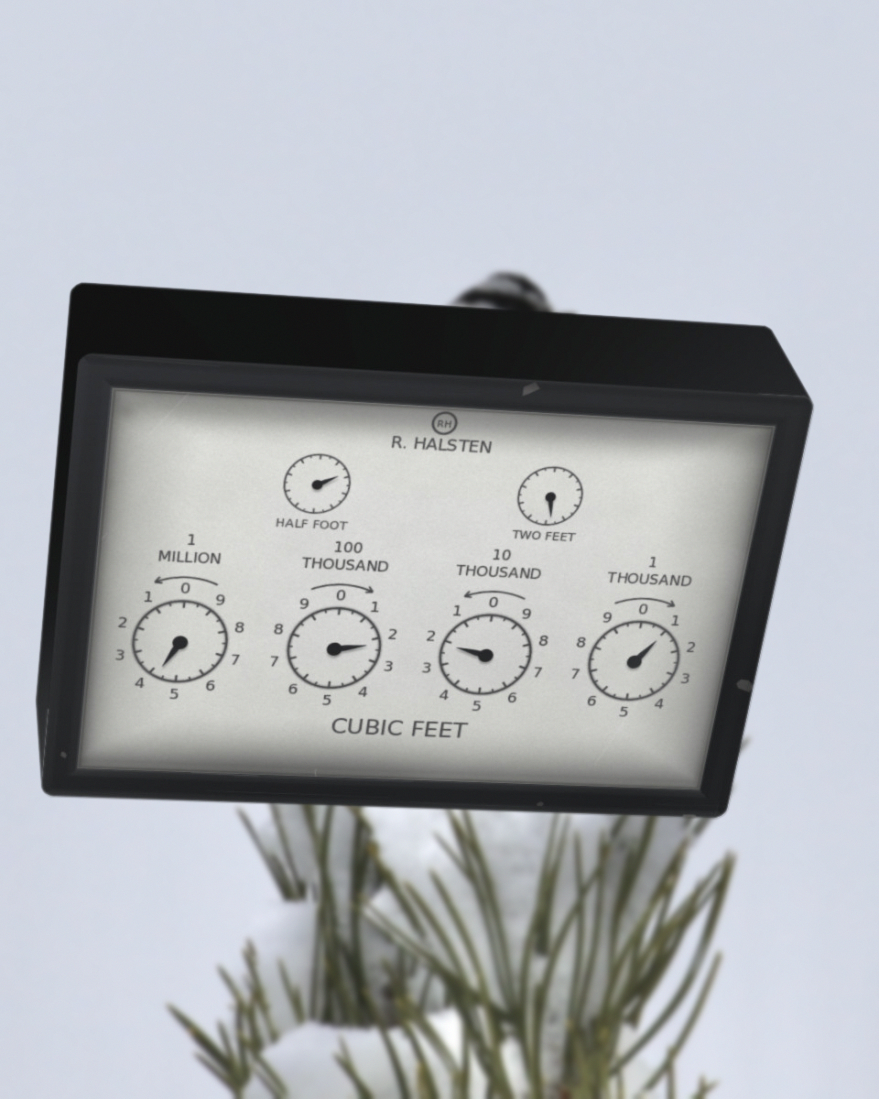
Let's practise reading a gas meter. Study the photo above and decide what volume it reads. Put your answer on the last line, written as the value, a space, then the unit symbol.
422100 ft³
